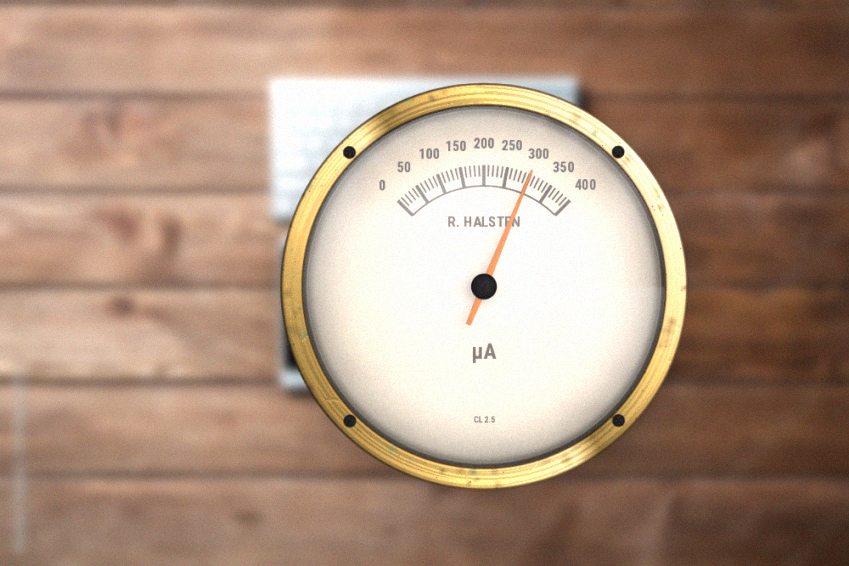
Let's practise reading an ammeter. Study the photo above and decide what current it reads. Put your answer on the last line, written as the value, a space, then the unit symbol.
300 µA
